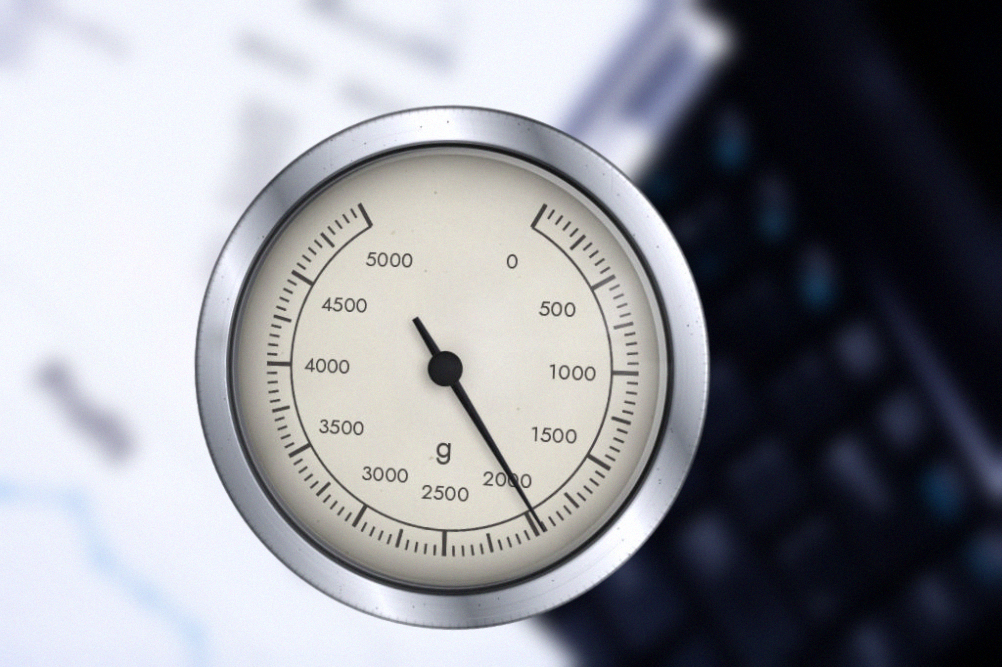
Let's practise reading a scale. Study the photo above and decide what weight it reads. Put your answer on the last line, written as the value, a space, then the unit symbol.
1950 g
